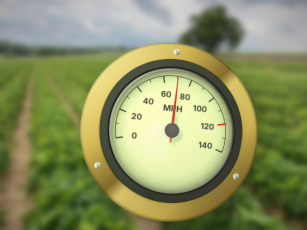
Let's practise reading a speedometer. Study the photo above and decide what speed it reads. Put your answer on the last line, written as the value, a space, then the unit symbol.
70 mph
